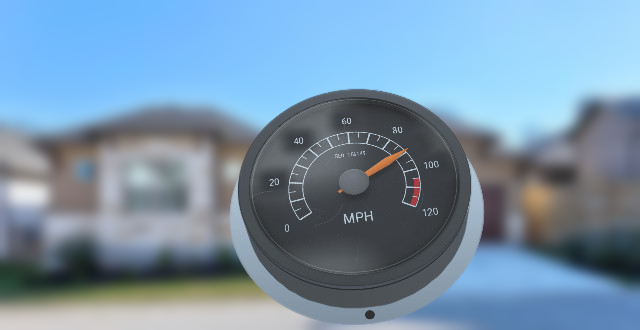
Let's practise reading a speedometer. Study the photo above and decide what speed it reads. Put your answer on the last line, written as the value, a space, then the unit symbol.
90 mph
